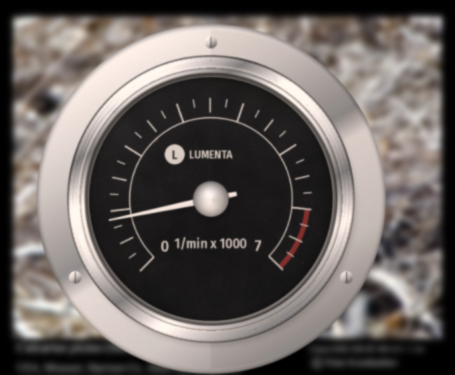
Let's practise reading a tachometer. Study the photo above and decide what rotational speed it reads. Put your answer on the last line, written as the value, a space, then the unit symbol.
875 rpm
